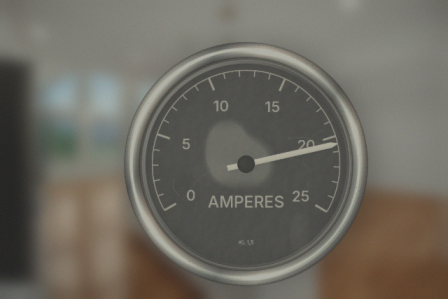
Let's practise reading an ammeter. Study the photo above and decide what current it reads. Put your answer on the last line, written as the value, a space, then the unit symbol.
20.5 A
